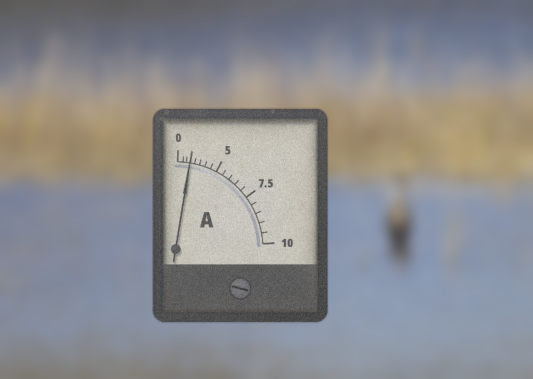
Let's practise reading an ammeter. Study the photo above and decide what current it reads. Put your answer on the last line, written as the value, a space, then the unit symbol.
2.5 A
